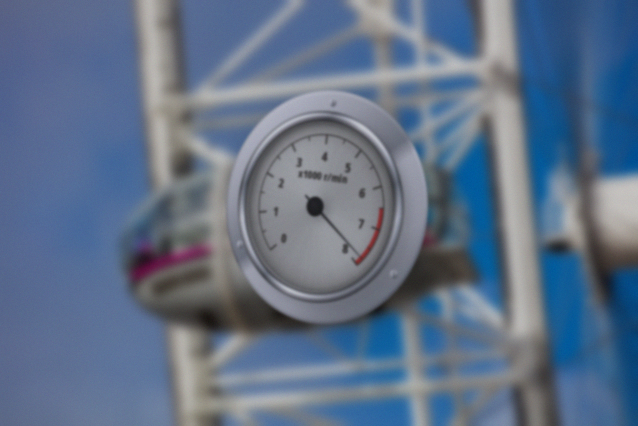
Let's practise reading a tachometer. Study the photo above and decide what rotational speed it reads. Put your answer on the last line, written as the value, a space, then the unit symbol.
7750 rpm
